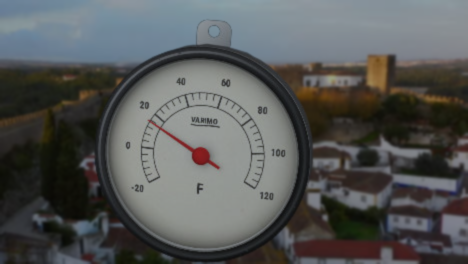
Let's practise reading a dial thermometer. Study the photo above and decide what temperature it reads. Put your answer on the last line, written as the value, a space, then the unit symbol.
16 °F
